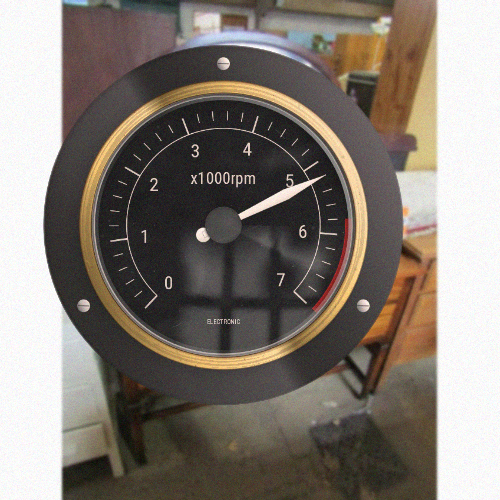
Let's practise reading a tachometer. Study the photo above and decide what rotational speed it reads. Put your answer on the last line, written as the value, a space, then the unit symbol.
5200 rpm
